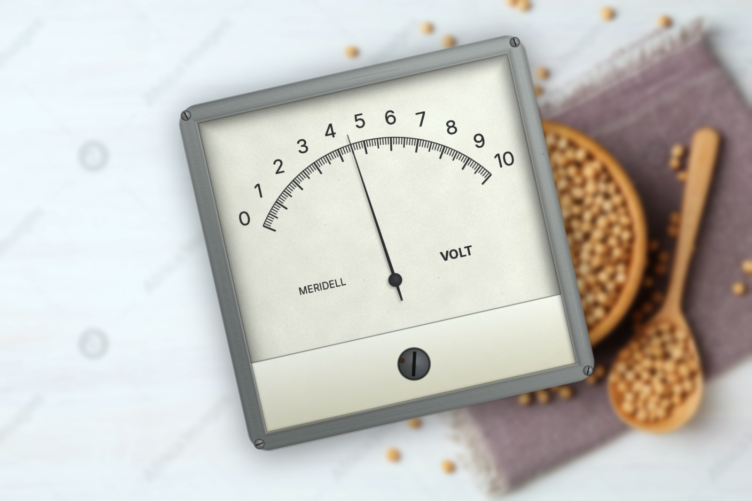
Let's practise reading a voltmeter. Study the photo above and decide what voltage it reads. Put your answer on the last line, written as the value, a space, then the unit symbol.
4.5 V
